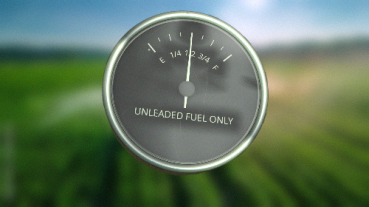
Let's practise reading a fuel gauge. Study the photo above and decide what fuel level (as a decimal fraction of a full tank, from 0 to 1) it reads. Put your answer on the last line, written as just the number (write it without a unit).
0.5
